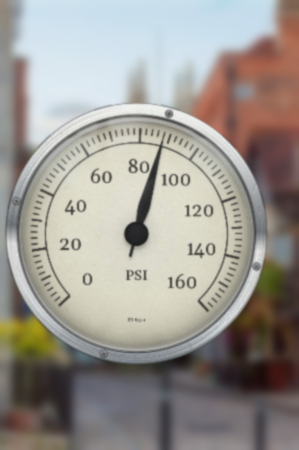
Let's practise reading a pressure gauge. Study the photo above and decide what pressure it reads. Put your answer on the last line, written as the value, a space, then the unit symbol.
88 psi
